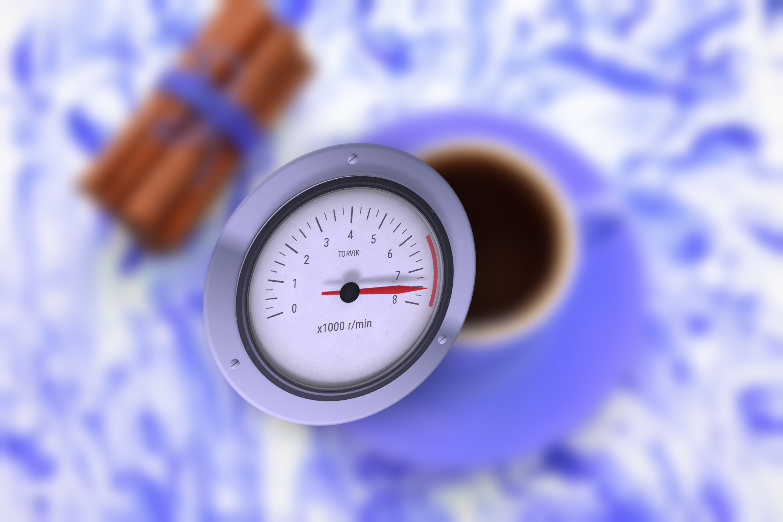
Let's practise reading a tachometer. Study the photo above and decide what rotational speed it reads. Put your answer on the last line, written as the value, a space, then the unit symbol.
7500 rpm
